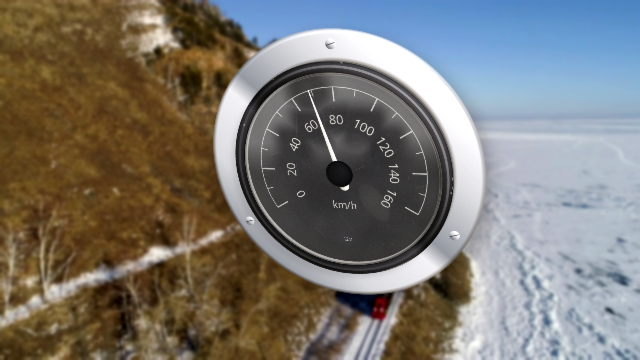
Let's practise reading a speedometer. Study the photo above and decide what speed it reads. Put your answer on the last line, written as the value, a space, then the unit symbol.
70 km/h
